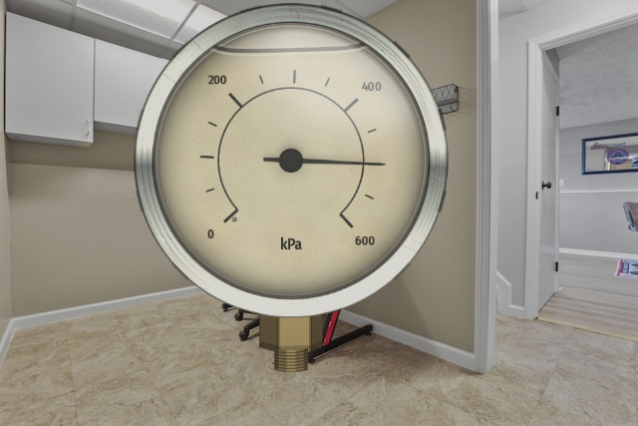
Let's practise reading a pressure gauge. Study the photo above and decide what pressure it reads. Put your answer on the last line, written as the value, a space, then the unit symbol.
500 kPa
